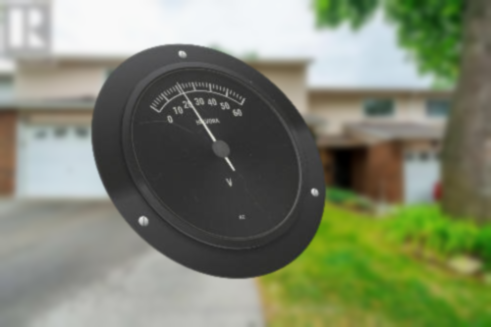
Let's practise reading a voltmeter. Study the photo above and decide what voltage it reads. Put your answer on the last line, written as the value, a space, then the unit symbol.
20 V
